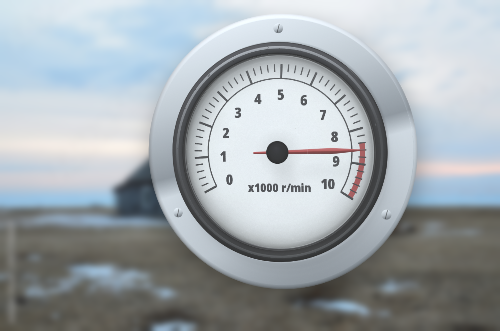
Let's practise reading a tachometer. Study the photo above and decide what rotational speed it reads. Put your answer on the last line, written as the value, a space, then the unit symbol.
8600 rpm
